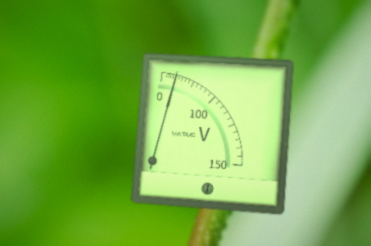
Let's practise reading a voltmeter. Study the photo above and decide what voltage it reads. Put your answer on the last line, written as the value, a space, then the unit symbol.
50 V
